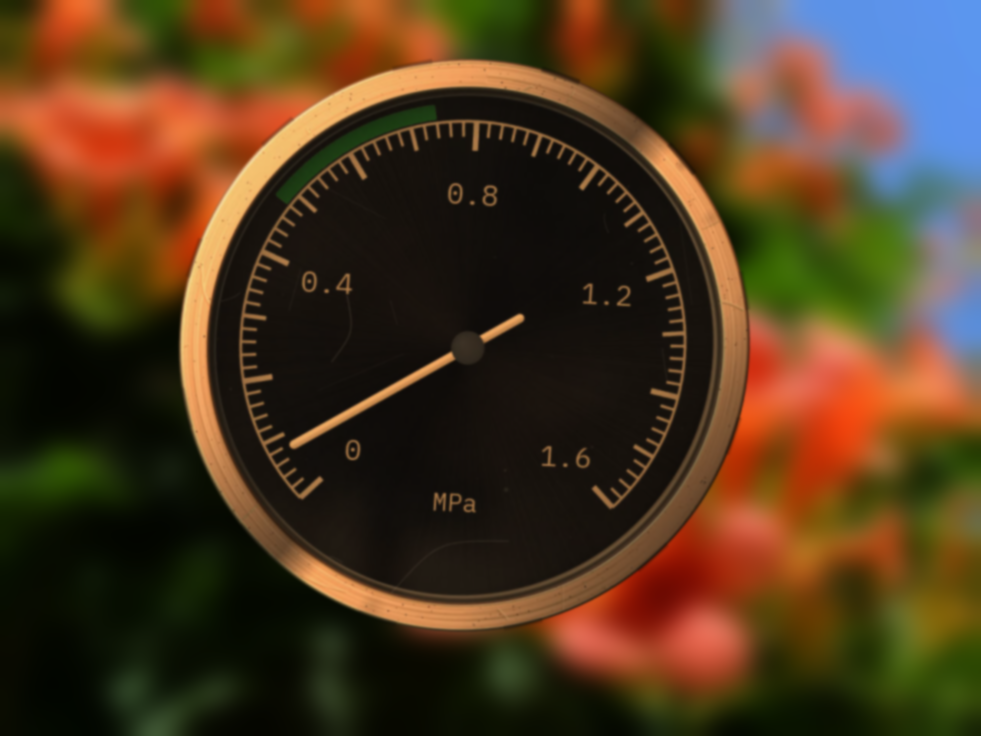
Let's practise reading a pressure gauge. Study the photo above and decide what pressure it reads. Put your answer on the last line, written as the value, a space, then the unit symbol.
0.08 MPa
